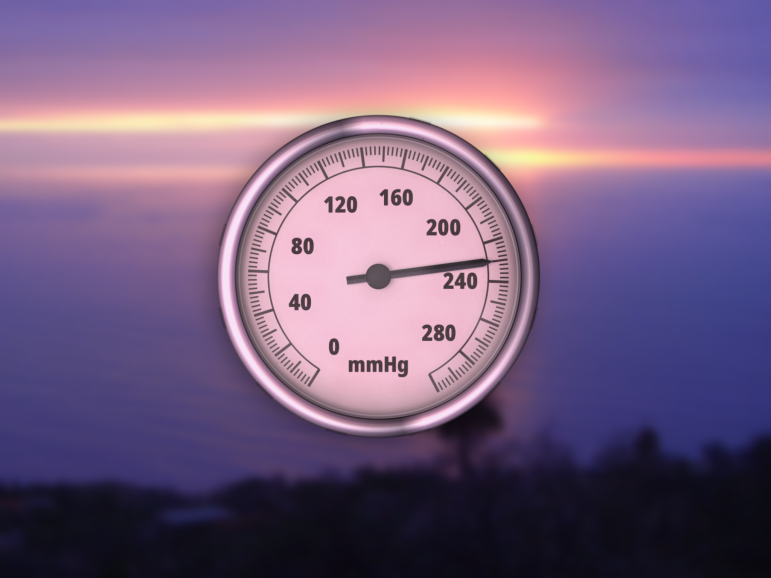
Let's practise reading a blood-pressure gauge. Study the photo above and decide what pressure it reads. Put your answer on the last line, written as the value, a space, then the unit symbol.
230 mmHg
